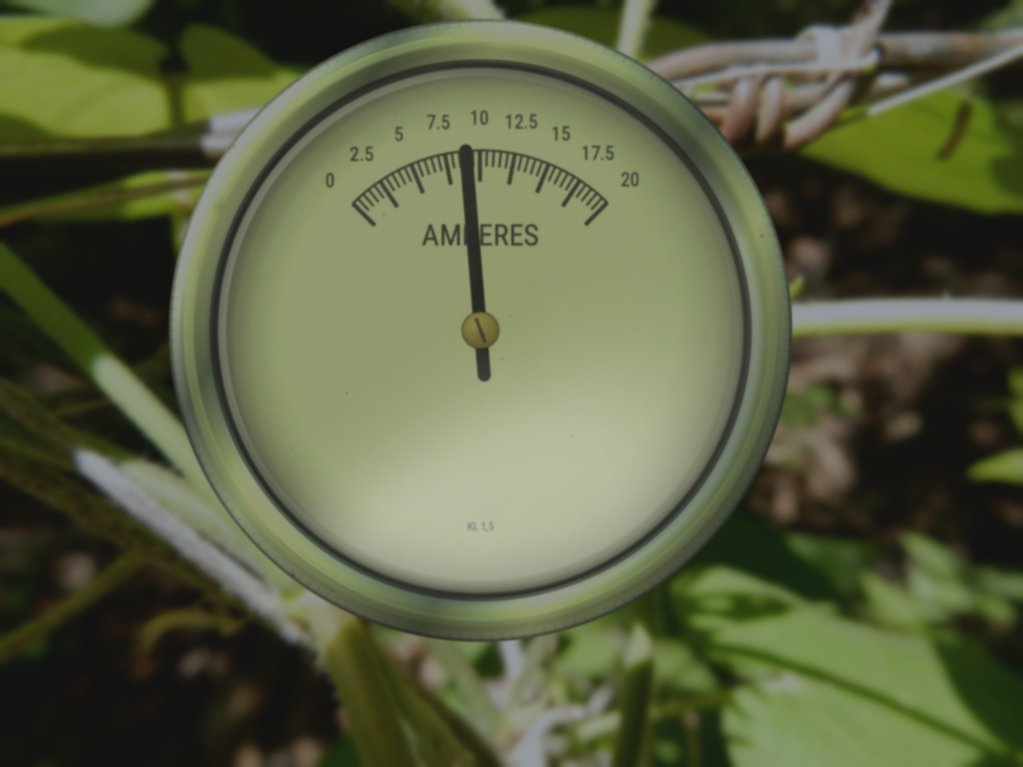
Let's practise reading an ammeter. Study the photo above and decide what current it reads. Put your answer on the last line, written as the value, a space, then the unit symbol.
9 A
